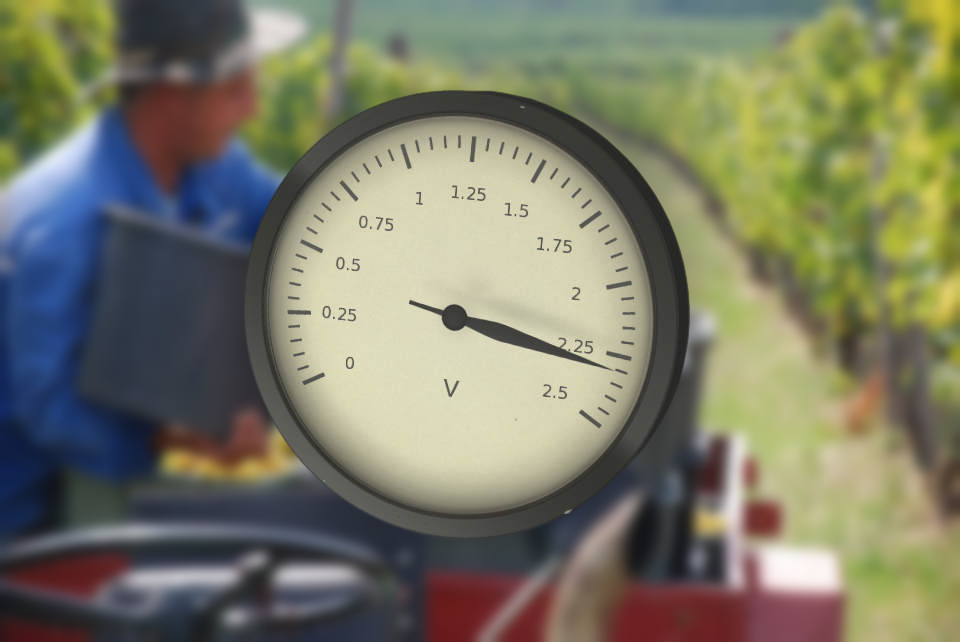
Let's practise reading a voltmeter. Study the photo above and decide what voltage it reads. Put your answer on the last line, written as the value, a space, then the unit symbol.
2.3 V
